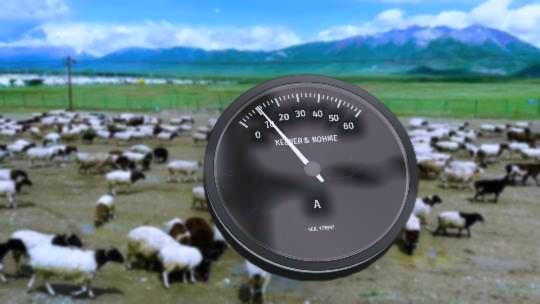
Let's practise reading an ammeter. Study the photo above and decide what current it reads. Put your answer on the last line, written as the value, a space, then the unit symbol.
10 A
